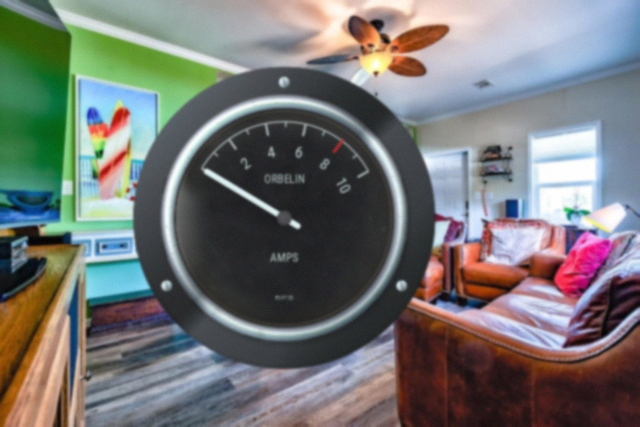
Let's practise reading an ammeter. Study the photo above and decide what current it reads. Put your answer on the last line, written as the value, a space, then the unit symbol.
0 A
